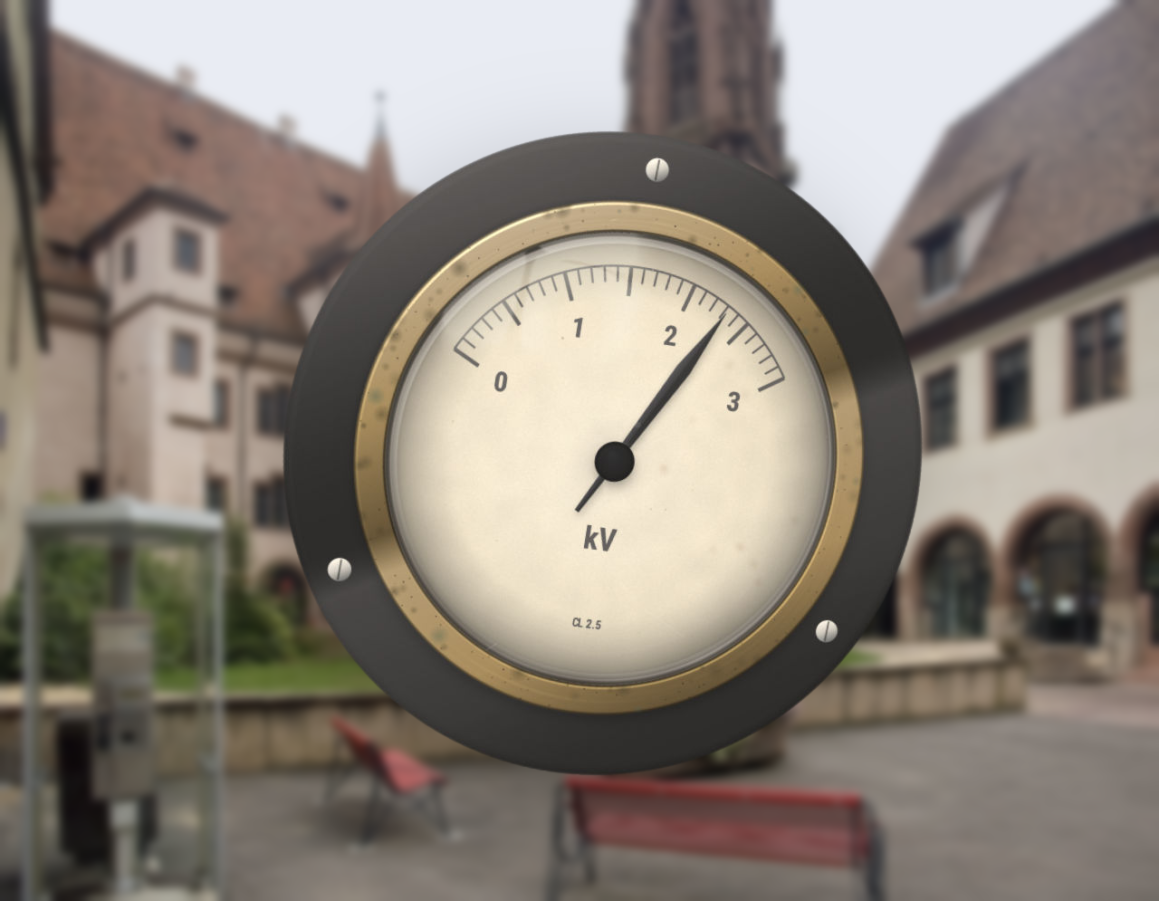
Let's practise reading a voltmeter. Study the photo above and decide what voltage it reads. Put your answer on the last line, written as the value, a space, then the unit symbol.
2.3 kV
